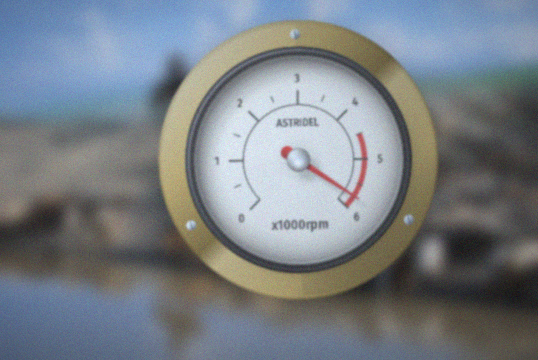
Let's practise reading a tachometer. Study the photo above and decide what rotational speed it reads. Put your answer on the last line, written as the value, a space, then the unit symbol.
5750 rpm
